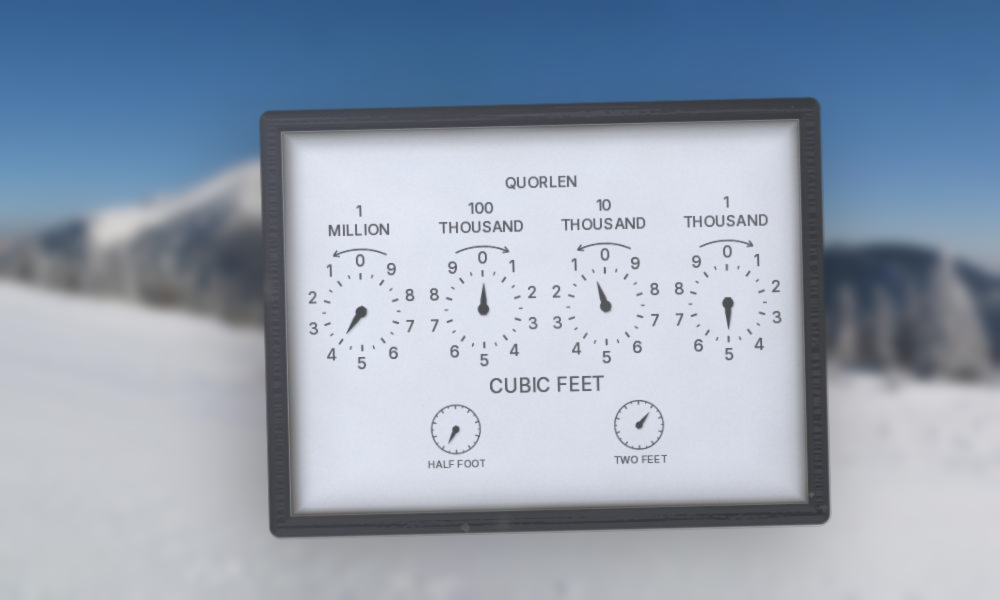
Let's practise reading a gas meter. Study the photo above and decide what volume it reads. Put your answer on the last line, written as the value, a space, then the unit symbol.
400500 ft³
